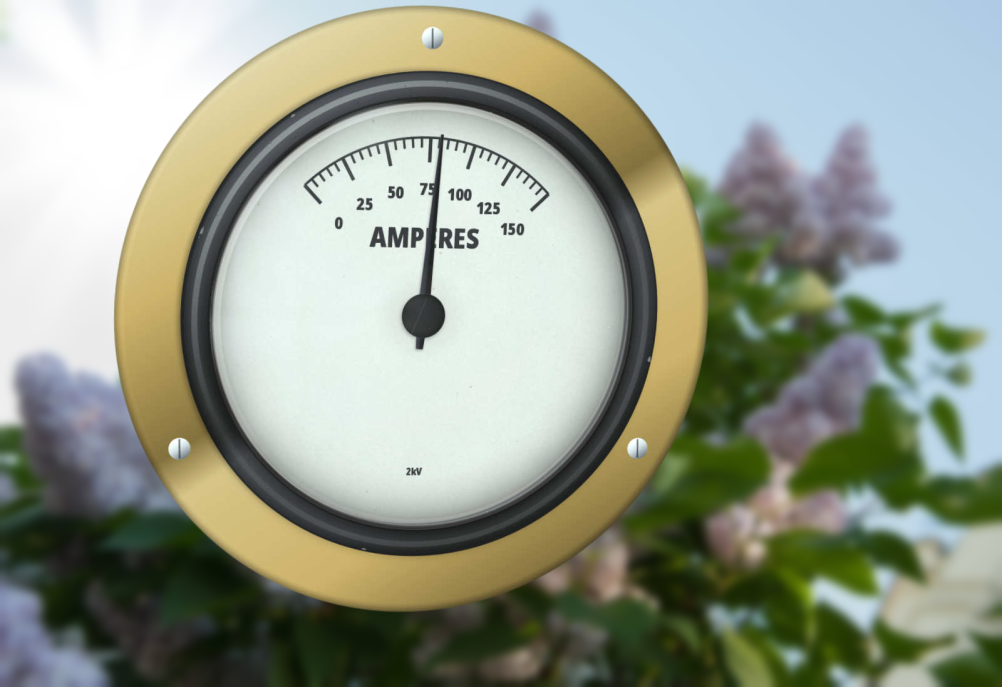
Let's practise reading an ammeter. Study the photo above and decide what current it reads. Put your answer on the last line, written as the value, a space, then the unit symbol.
80 A
